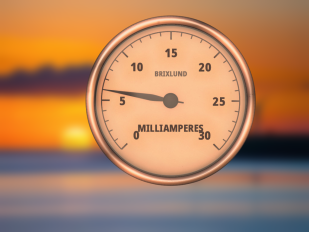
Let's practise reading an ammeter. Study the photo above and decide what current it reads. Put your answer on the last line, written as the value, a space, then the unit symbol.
6 mA
